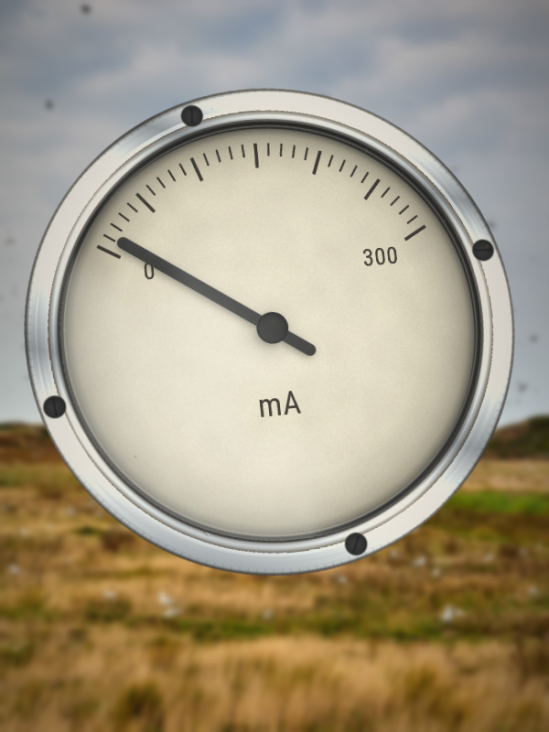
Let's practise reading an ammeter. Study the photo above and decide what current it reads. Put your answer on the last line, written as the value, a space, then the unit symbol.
10 mA
